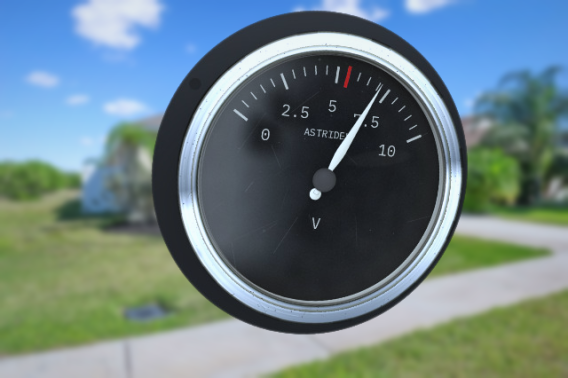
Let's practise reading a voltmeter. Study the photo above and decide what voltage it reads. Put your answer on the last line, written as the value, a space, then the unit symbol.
7 V
